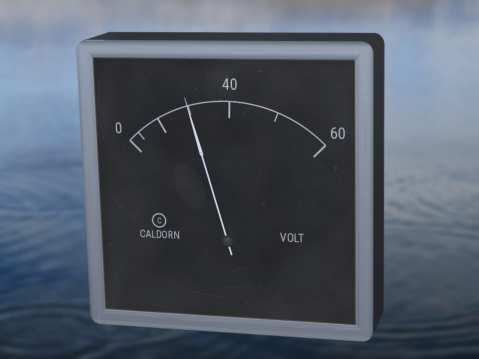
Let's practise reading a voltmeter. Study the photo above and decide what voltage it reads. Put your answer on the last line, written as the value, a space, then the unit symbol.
30 V
